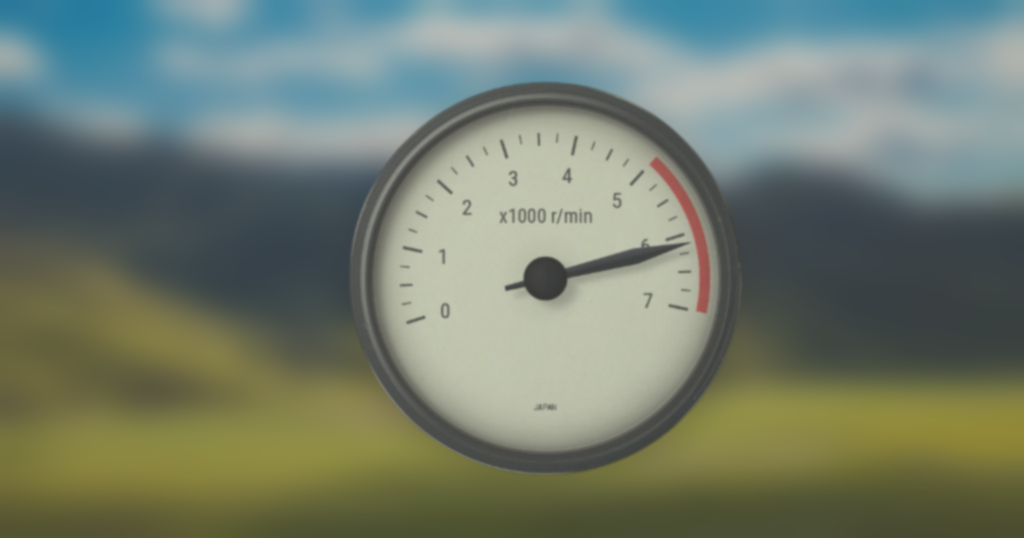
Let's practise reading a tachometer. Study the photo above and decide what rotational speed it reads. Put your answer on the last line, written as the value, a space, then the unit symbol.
6125 rpm
